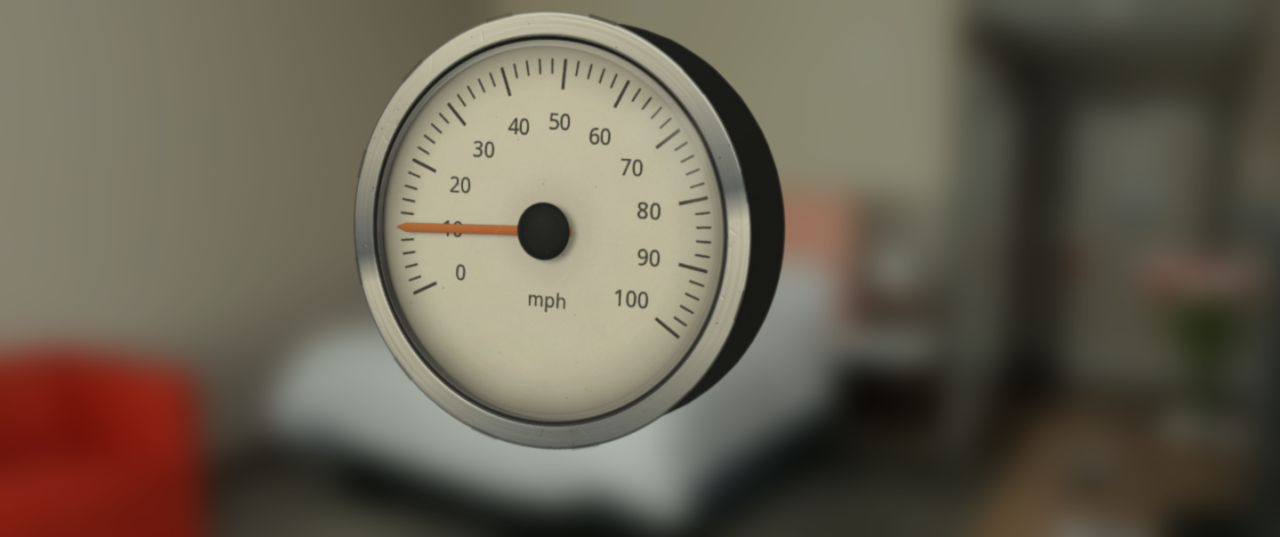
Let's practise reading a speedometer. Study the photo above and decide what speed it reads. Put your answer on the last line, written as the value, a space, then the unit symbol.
10 mph
